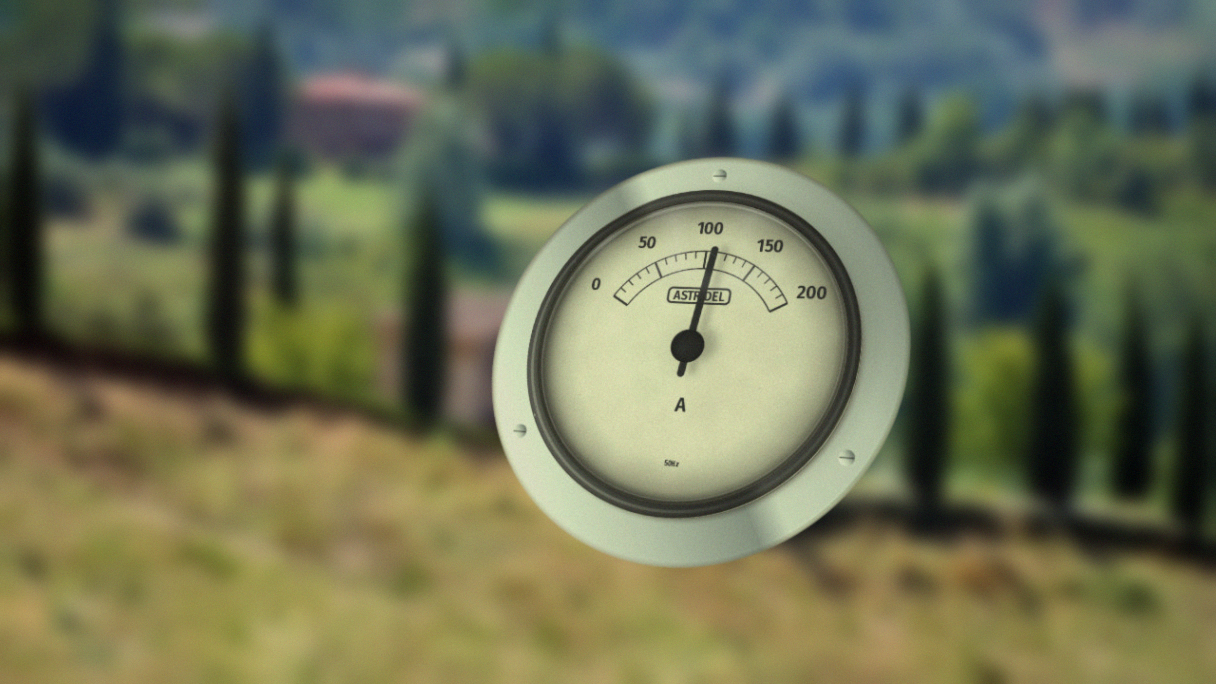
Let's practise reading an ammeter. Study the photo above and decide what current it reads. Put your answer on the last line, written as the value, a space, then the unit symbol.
110 A
